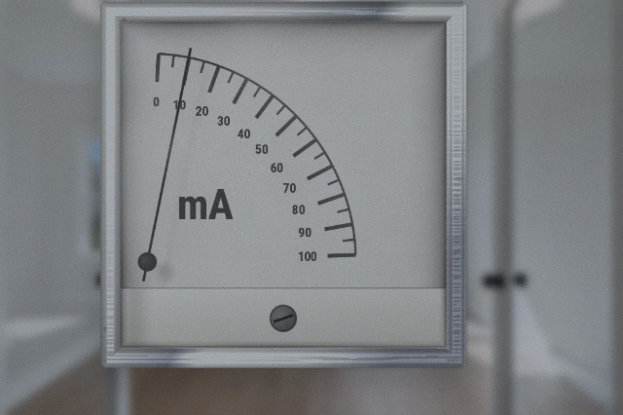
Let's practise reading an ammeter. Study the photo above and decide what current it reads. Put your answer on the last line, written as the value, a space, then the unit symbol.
10 mA
